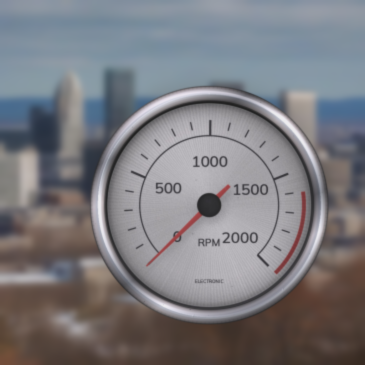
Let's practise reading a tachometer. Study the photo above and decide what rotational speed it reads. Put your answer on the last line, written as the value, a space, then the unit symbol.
0 rpm
